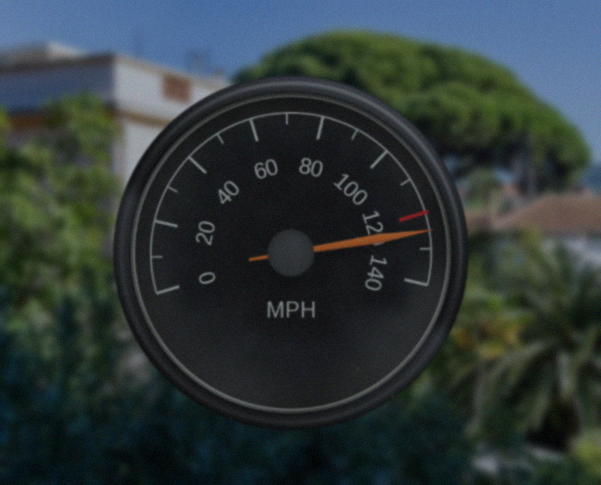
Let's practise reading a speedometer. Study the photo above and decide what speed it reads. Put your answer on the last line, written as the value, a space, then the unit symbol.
125 mph
